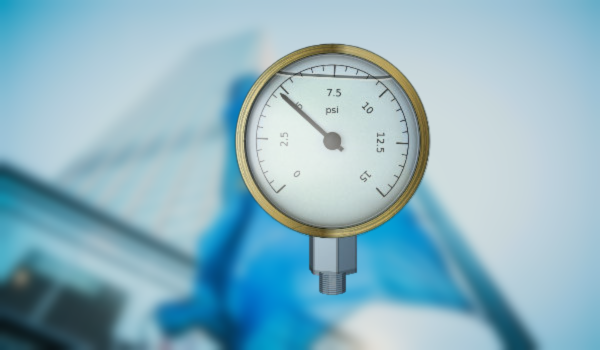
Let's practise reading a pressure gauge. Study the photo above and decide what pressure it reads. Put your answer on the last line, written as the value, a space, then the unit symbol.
4.75 psi
